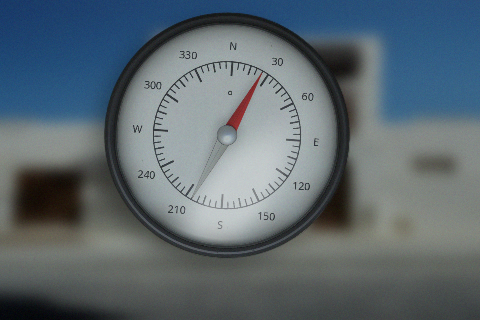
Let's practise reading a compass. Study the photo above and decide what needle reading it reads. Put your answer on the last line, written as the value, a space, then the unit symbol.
25 °
